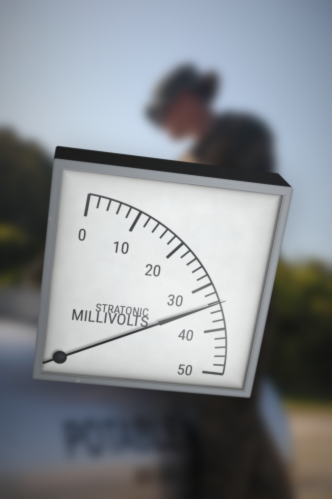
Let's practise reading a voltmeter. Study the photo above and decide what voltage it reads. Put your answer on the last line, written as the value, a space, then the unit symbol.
34 mV
